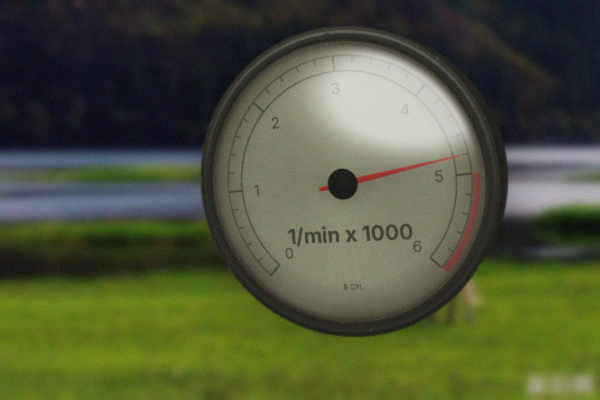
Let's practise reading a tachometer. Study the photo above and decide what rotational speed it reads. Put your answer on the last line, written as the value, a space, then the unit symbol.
4800 rpm
